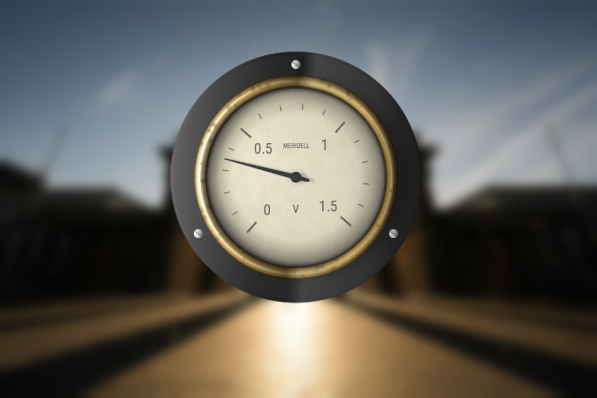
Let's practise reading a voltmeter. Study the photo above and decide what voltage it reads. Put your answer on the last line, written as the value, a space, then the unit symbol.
0.35 V
